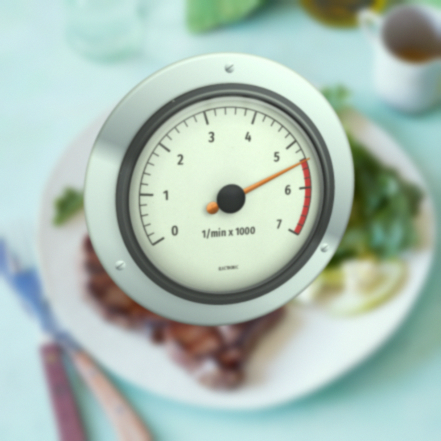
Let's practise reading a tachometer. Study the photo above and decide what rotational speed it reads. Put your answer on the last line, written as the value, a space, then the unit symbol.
5400 rpm
